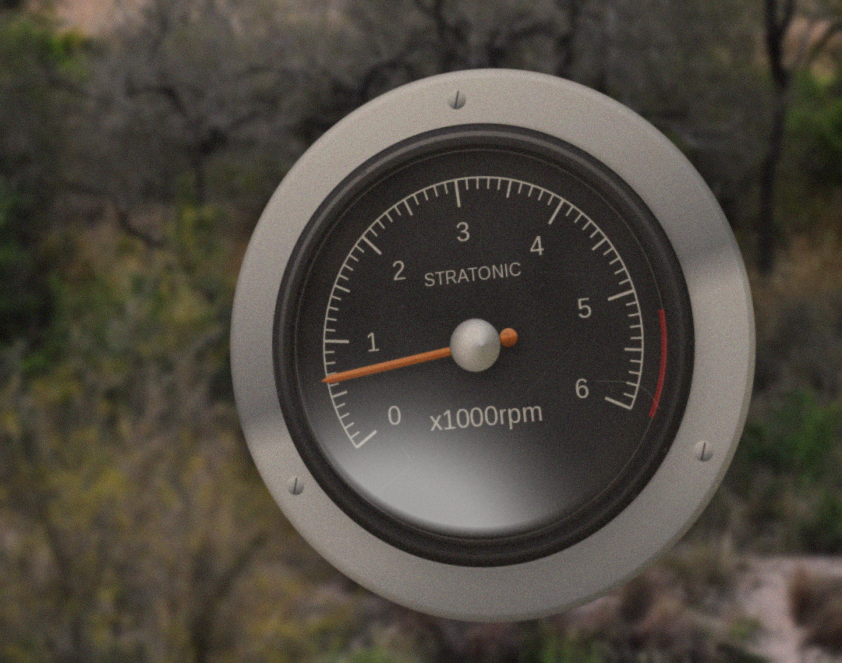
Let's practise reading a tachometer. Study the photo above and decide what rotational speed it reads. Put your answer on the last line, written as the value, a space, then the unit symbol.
650 rpm
